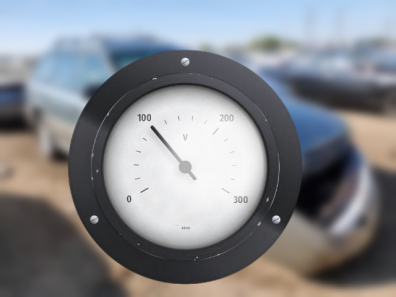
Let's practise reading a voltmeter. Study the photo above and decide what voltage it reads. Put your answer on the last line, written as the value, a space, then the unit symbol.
100 V
